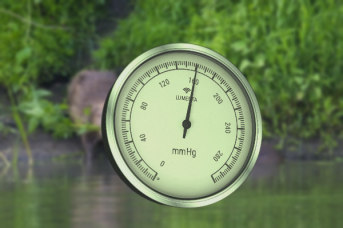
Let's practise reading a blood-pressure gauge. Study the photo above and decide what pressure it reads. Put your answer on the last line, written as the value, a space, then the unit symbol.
160 mmHg
